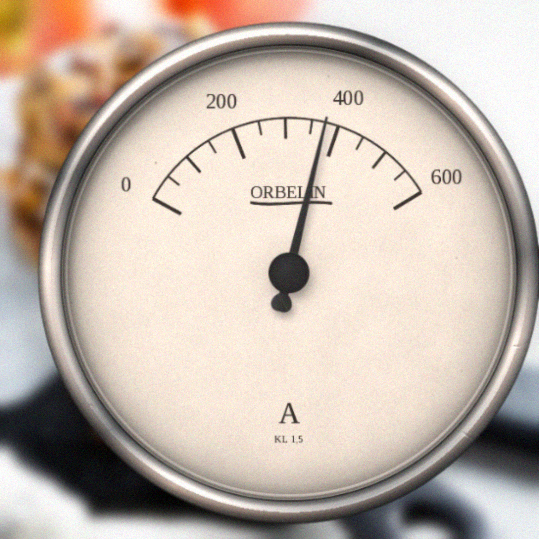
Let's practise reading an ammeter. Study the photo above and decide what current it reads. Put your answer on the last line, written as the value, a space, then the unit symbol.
375 A
